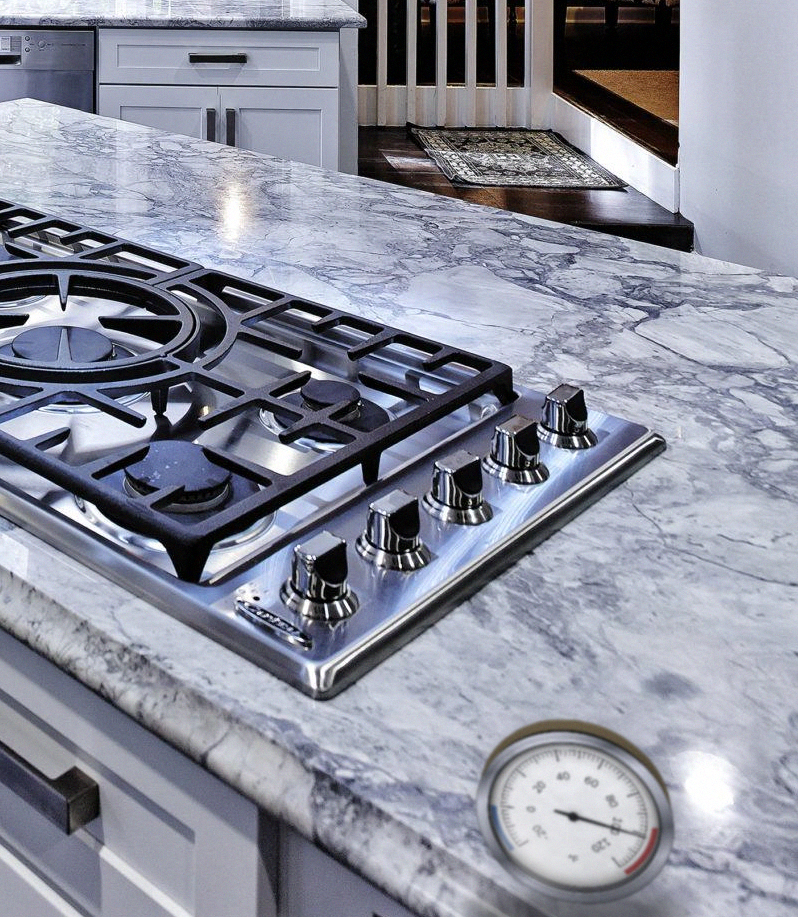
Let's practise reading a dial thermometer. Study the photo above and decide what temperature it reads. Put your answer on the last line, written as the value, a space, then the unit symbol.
100 °F
